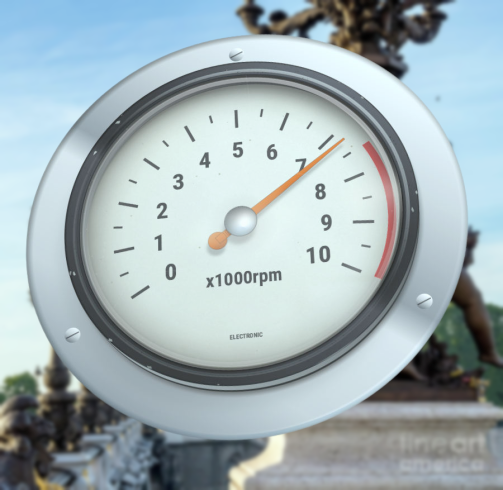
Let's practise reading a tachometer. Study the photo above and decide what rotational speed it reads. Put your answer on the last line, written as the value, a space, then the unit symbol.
7250 rpm
